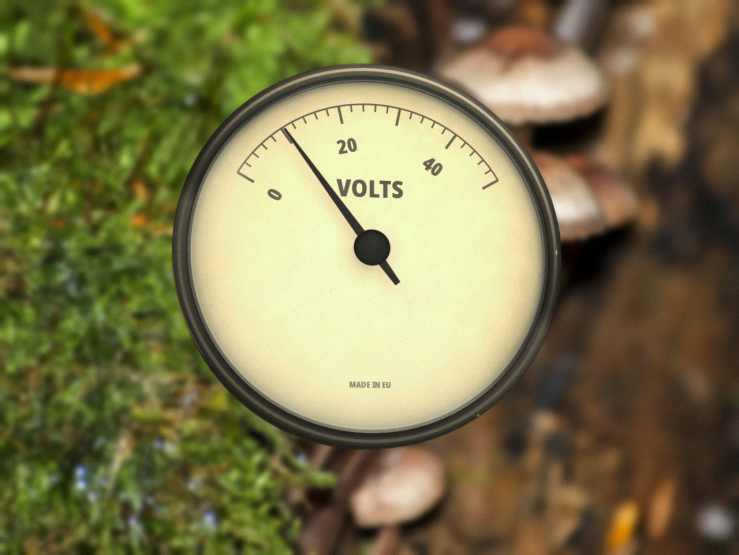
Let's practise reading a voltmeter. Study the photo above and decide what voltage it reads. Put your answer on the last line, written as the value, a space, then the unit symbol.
10 V
